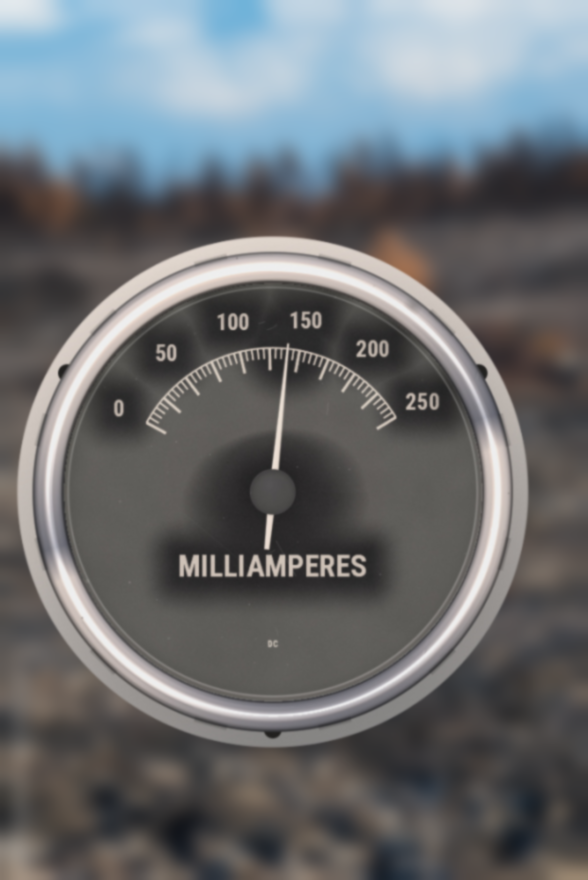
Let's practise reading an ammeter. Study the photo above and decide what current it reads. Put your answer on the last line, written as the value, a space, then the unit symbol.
140 mA
